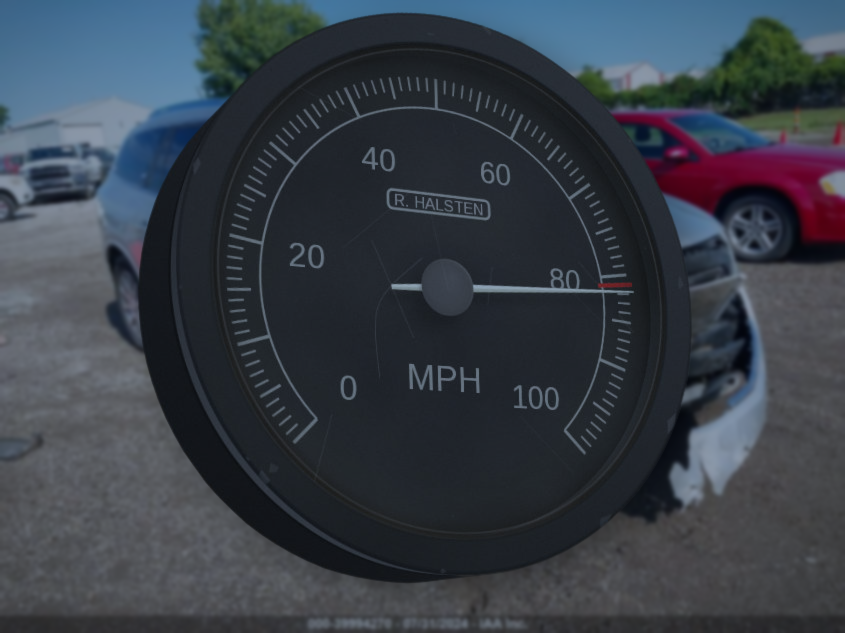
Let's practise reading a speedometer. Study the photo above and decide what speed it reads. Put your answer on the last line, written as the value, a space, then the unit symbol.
82 mph
